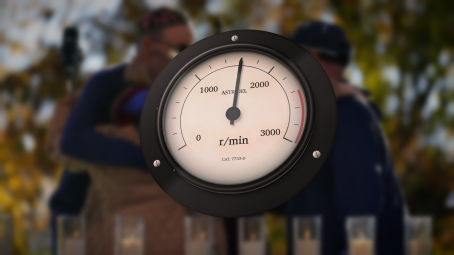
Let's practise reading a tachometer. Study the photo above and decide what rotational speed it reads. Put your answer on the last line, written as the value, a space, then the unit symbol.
1600 rpm
